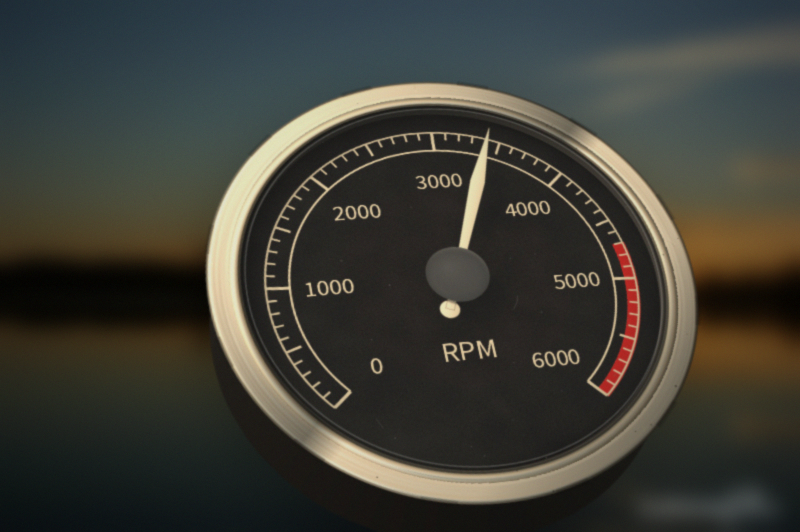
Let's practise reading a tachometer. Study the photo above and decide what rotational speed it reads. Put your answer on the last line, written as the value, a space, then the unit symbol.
3400 rpm
